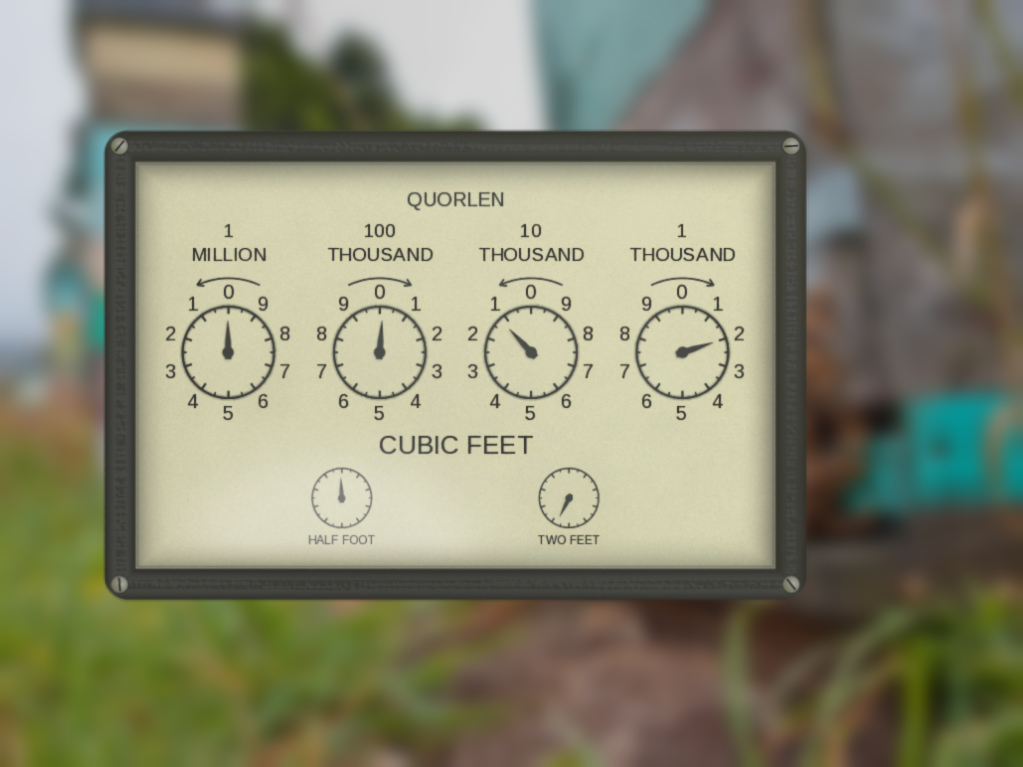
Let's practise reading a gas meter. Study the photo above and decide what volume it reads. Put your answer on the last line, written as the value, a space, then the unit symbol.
1200 ft³
